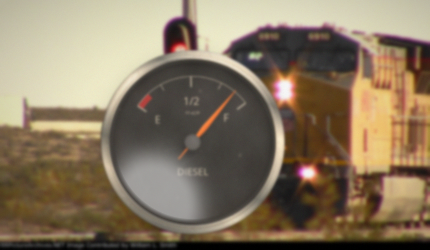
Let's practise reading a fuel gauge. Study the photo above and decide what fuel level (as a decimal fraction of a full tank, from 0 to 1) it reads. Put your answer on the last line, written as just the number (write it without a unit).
0.875
